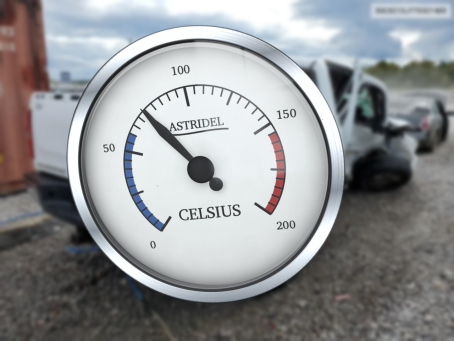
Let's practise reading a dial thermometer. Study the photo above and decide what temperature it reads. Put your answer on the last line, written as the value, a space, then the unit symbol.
75 °C
